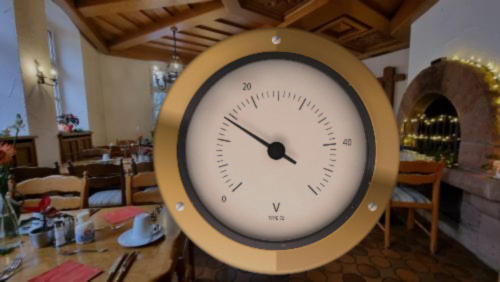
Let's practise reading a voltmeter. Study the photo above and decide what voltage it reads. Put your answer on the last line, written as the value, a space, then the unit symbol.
14 V
